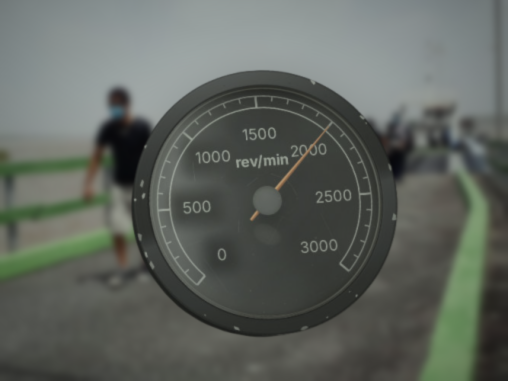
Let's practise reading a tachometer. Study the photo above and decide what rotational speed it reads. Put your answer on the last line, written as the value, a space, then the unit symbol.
2000 rpm
